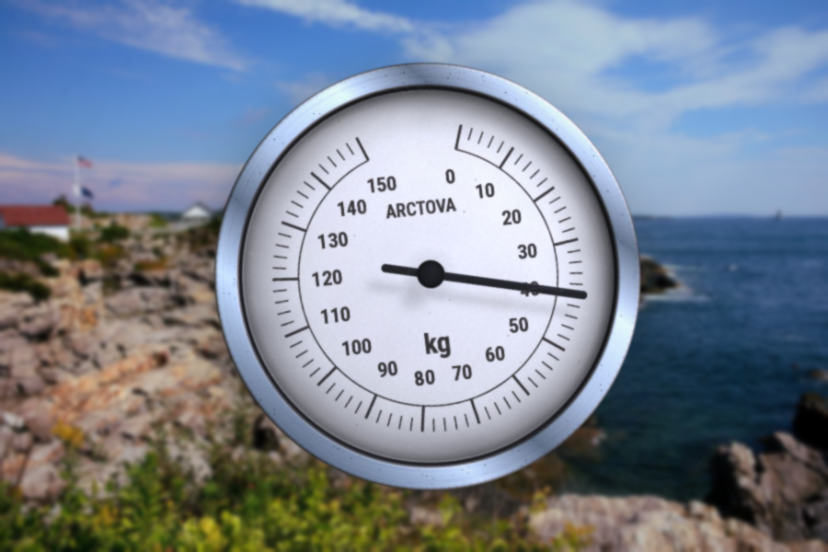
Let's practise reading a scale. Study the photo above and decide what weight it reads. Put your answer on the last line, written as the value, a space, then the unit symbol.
40 kg
